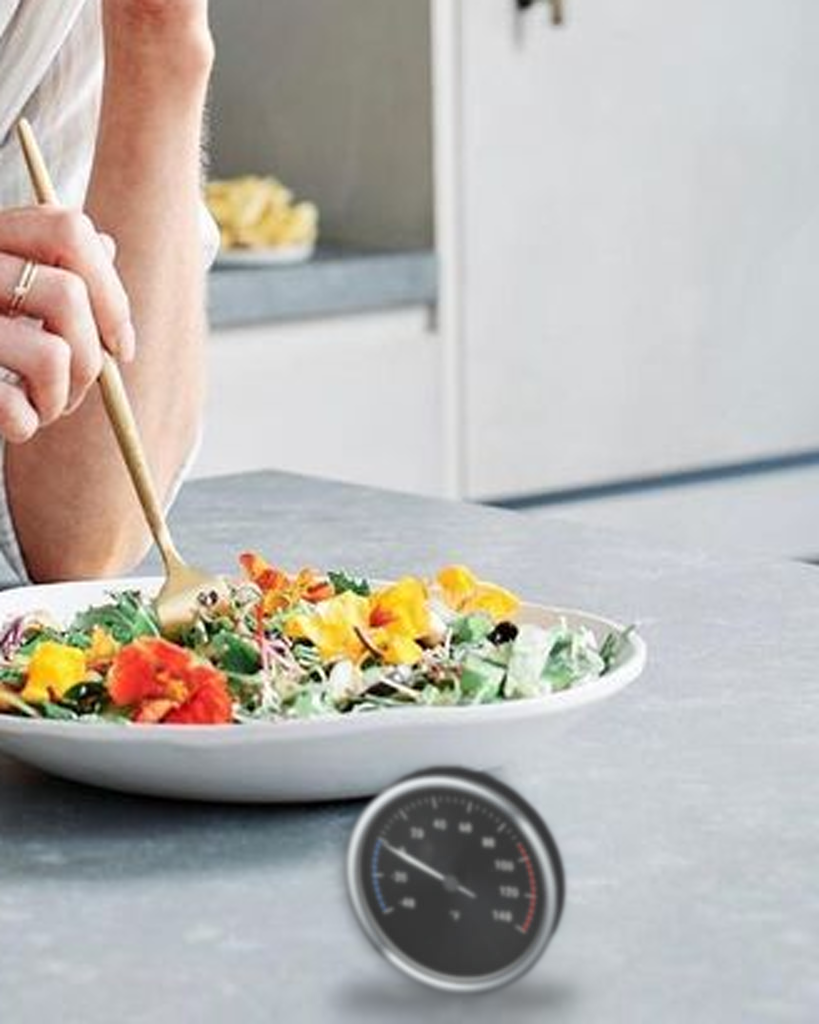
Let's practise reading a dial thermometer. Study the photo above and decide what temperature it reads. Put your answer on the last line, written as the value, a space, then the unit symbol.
0 °F
